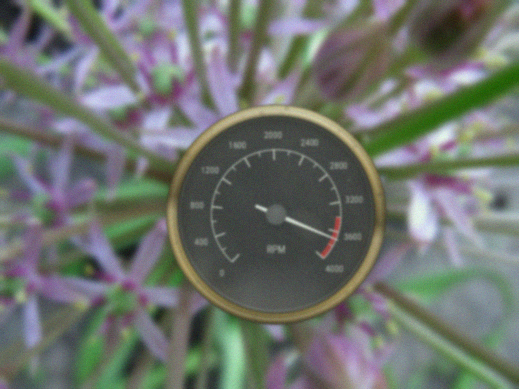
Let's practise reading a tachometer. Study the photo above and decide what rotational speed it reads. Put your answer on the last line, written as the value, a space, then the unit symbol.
3700 rpm
